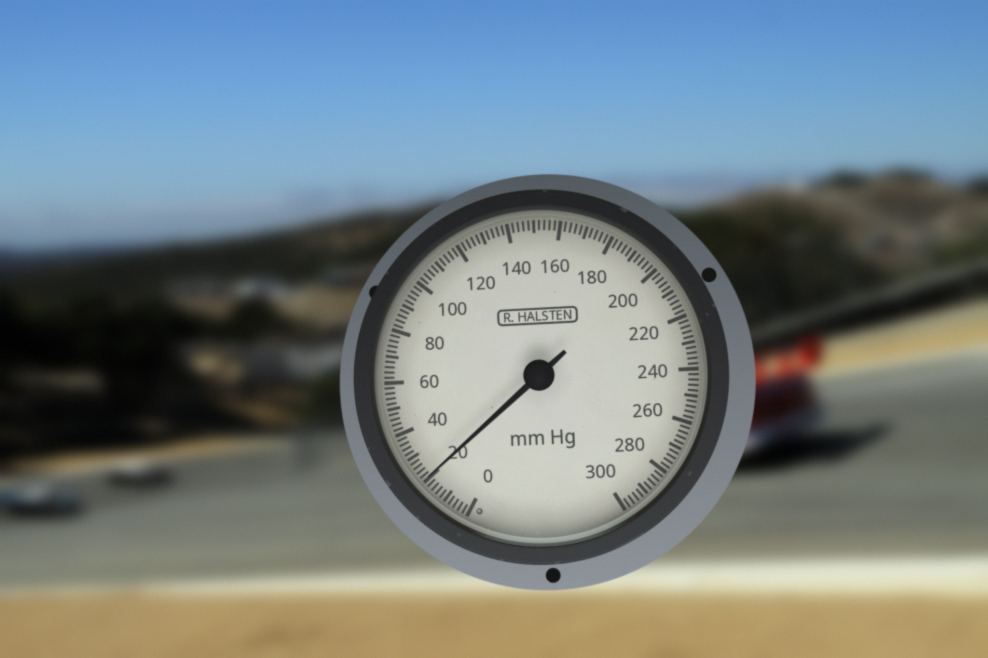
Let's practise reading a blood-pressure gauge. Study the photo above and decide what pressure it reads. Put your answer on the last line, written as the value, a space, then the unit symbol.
20 mmHg
